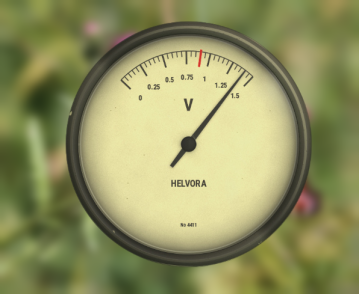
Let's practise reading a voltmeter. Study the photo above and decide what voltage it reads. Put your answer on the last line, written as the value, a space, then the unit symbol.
1.4 V
